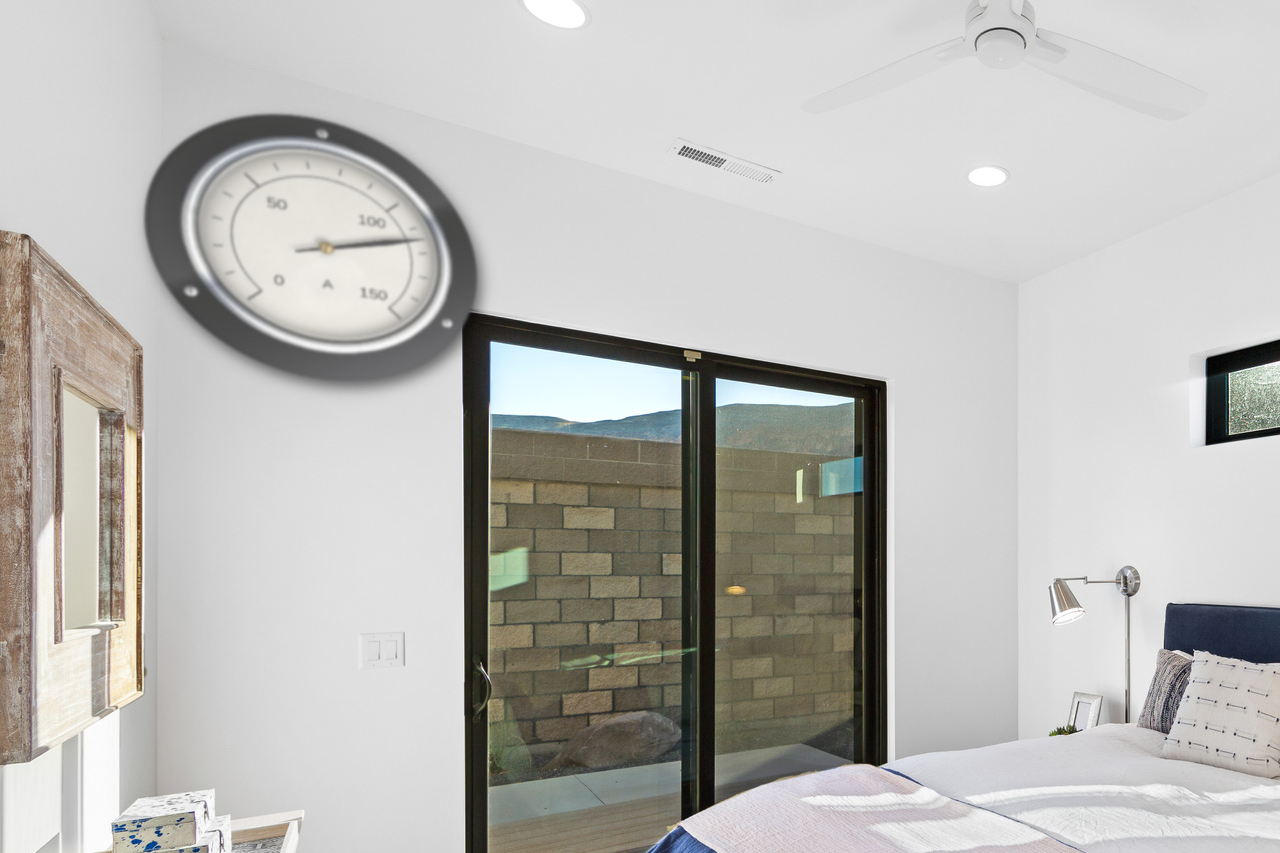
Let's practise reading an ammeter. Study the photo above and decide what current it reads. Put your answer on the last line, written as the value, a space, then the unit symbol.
115 A
